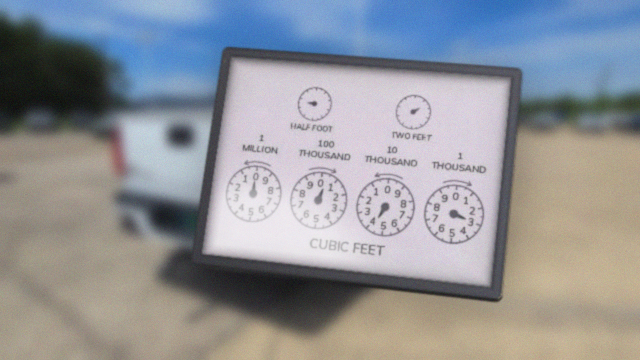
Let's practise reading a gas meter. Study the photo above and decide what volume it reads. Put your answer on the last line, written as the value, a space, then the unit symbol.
4300 ft³
